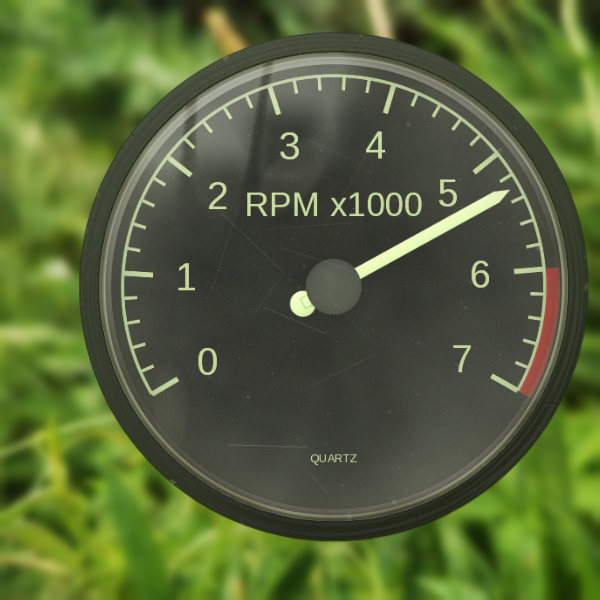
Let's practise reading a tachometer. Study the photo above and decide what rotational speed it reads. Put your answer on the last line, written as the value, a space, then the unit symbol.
5300 rpm
